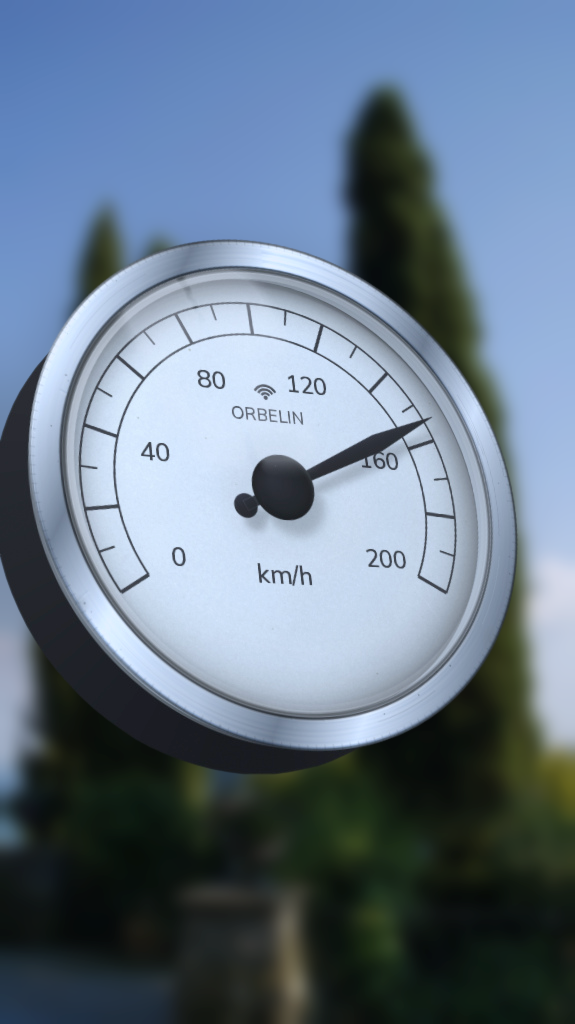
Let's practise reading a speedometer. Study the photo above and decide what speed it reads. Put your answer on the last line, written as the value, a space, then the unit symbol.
155 km/h
